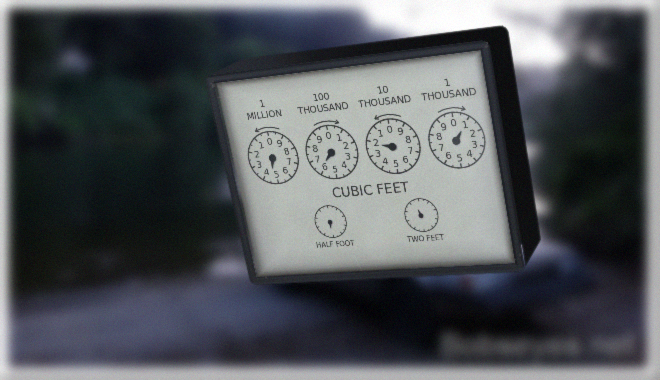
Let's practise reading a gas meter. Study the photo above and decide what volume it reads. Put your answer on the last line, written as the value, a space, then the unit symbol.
462100 ft³
